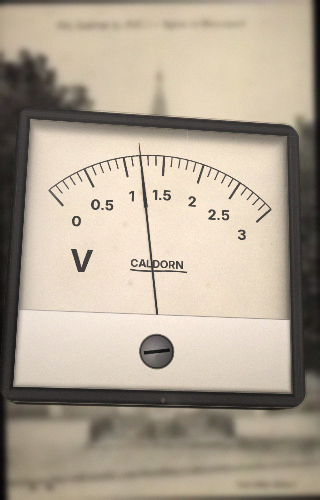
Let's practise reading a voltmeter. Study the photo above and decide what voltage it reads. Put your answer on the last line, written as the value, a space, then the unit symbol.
1.2 V
